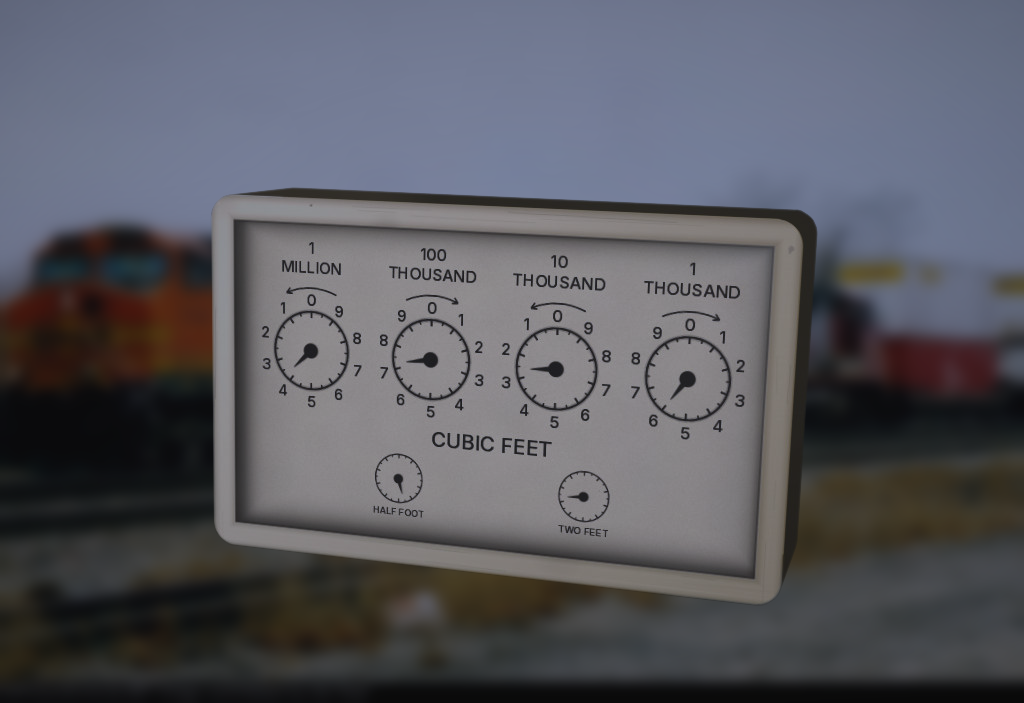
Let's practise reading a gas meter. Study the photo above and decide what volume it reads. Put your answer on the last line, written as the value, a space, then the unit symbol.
372600 ft³
